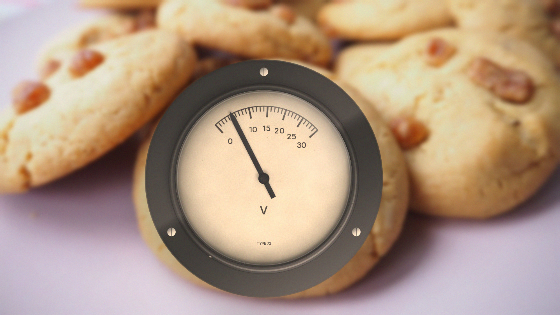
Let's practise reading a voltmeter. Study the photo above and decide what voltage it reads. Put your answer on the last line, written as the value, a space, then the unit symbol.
5 V
